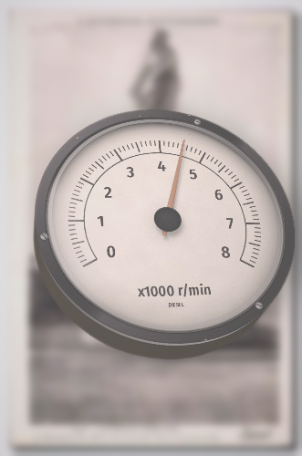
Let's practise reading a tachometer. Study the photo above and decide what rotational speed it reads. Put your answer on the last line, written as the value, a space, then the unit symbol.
4500 rpm
